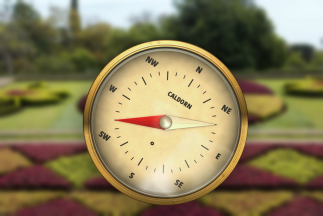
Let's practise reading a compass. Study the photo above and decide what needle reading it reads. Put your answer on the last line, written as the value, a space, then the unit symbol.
240 °
